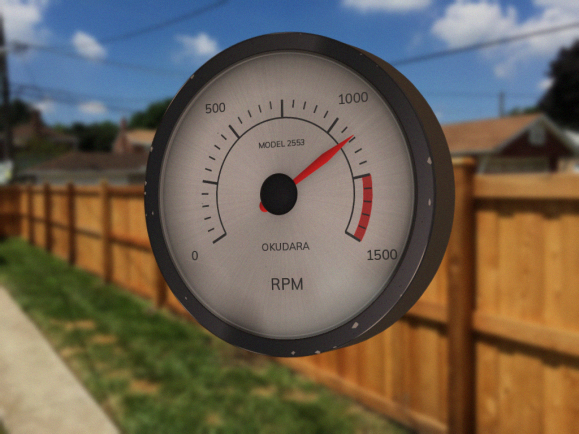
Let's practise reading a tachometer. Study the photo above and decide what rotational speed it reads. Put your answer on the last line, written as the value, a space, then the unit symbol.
1100 rpm
